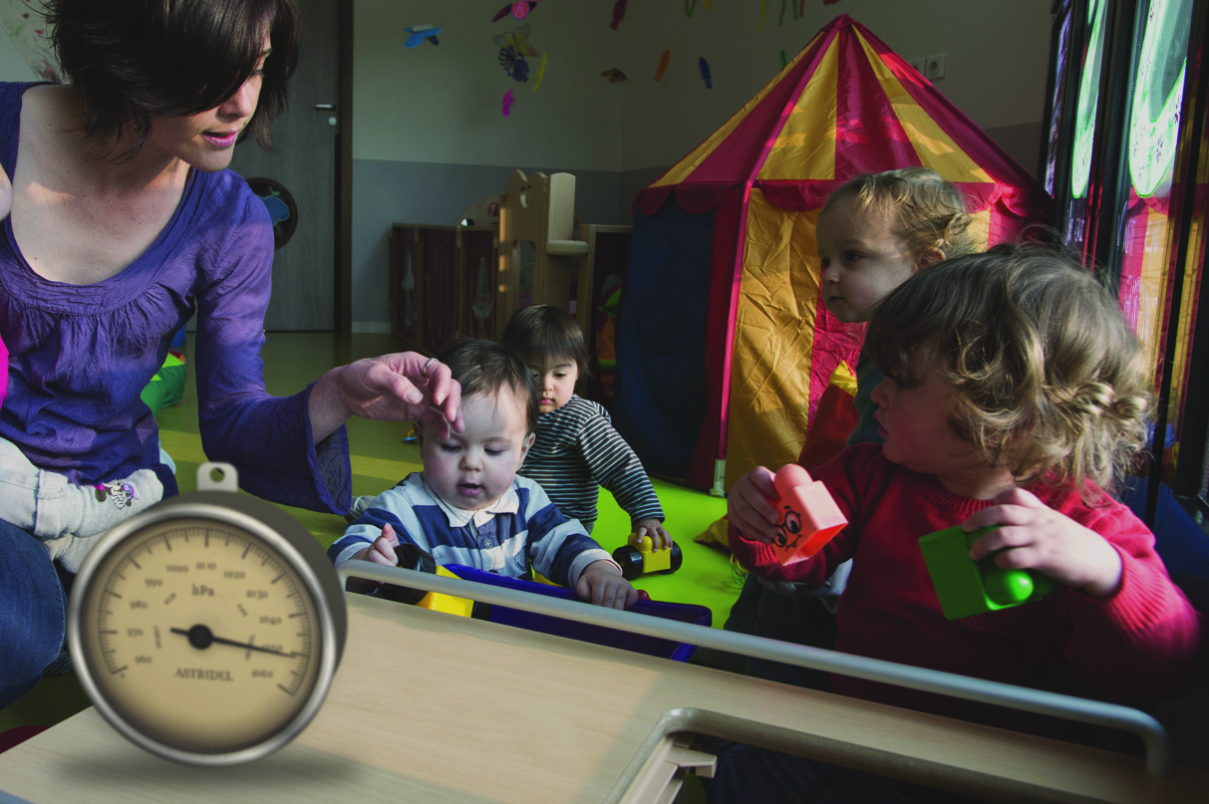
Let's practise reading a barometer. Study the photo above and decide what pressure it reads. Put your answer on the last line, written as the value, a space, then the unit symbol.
1050 hPa
